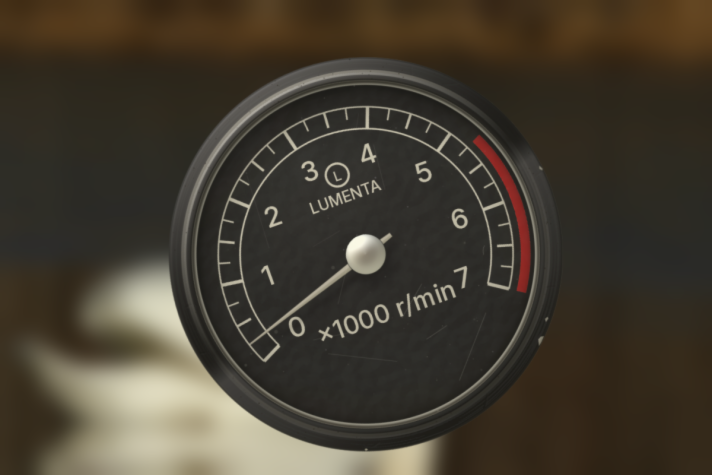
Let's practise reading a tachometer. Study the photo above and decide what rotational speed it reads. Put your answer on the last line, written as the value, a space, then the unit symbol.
250 rpm
